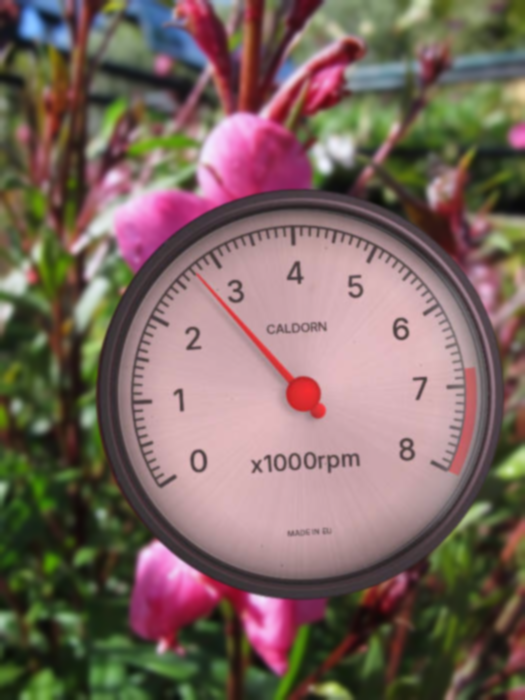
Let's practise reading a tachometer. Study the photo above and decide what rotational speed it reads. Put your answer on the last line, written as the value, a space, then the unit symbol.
2700 rpm
